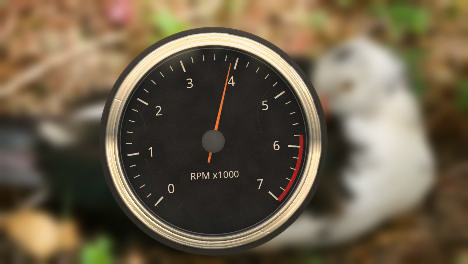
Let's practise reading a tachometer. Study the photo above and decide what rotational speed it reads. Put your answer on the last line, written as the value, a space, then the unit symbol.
3900 rpm
